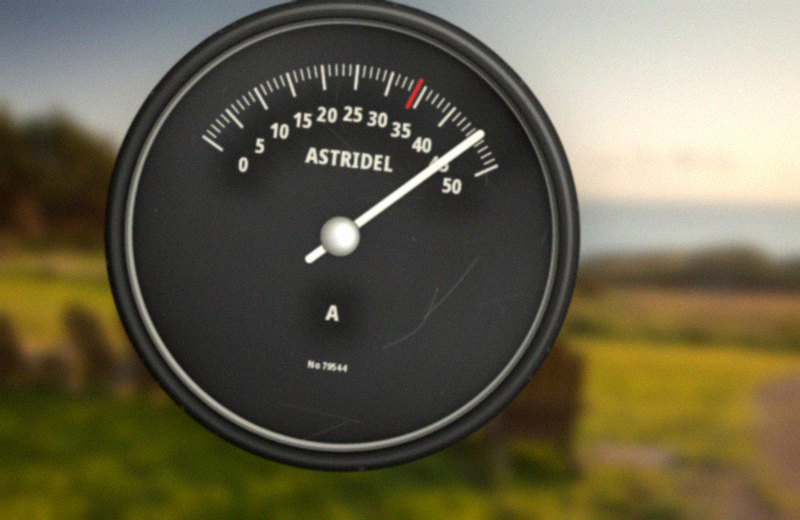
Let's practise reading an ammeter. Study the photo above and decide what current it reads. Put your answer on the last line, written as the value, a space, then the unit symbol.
45 A
